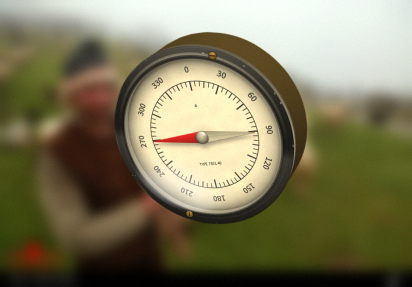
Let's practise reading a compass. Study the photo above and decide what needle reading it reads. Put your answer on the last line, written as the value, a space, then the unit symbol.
270 °
